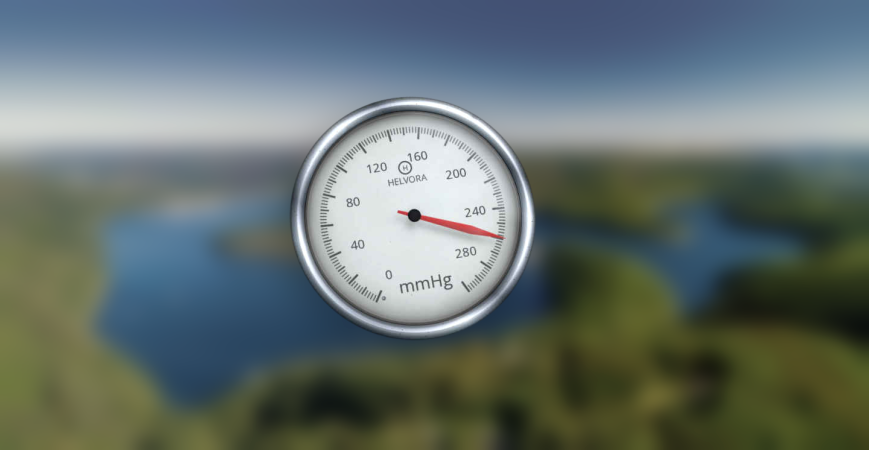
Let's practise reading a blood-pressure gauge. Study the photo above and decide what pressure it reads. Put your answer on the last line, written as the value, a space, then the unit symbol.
260 mmHg
